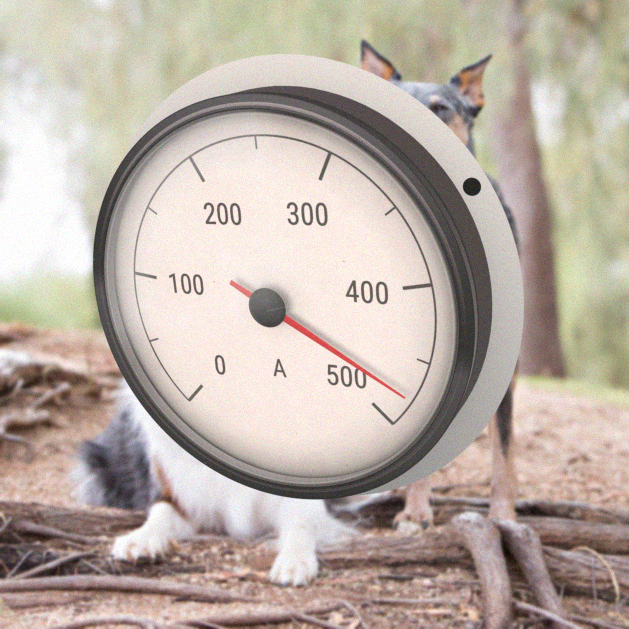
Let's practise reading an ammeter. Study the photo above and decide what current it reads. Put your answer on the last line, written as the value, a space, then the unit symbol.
475 A
